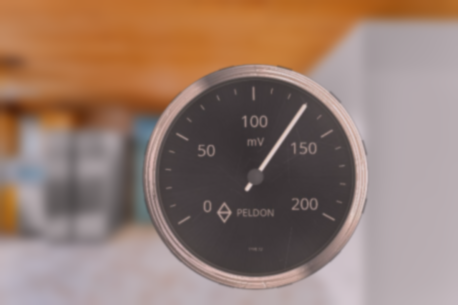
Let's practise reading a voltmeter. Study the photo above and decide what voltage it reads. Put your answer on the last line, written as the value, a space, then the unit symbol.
130 mV
